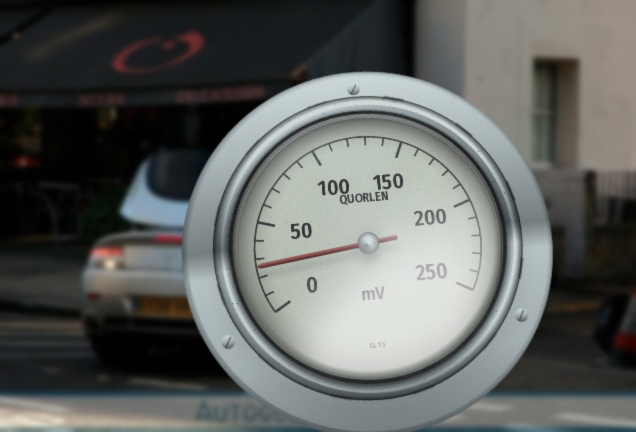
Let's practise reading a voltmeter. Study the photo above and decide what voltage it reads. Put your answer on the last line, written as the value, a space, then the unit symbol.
25 mV
